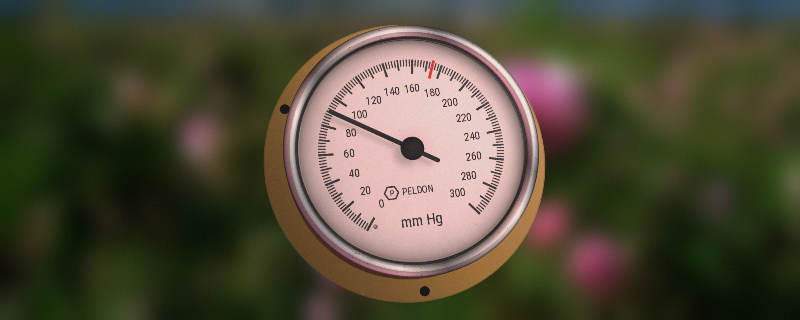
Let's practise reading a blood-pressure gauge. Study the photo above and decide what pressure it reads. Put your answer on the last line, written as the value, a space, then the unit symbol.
90 mmHg
